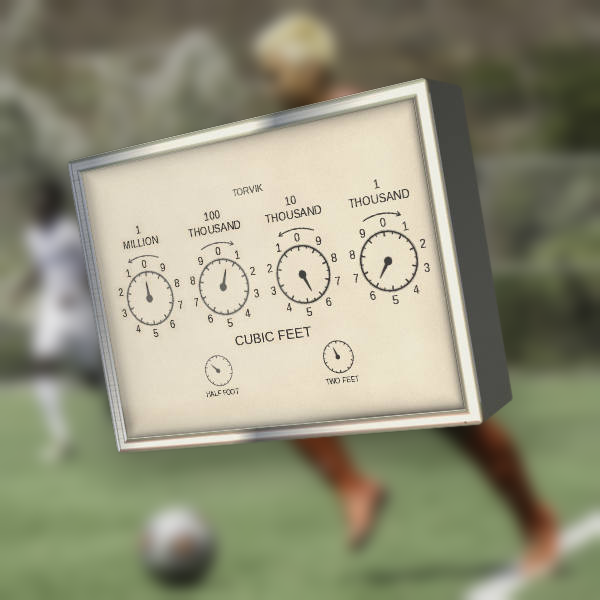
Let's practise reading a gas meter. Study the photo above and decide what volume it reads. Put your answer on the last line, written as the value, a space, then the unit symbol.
5600 ft³
